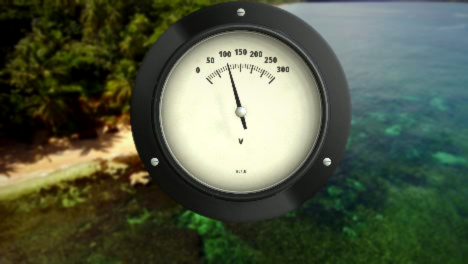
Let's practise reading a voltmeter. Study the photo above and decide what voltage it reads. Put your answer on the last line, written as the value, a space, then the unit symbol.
100 V
